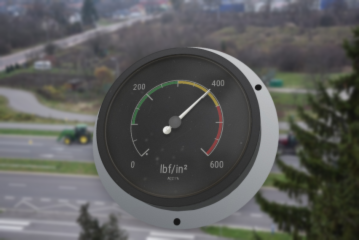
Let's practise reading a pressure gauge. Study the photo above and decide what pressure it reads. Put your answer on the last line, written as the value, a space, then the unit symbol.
400 psi
